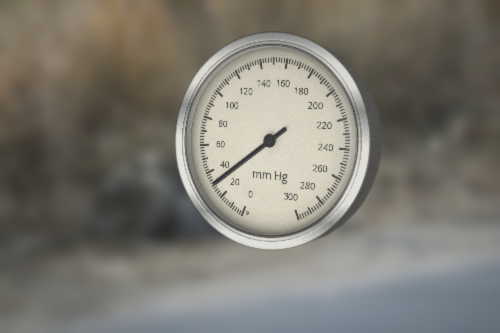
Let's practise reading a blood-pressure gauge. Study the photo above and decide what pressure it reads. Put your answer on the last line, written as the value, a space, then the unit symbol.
30 mmHg
